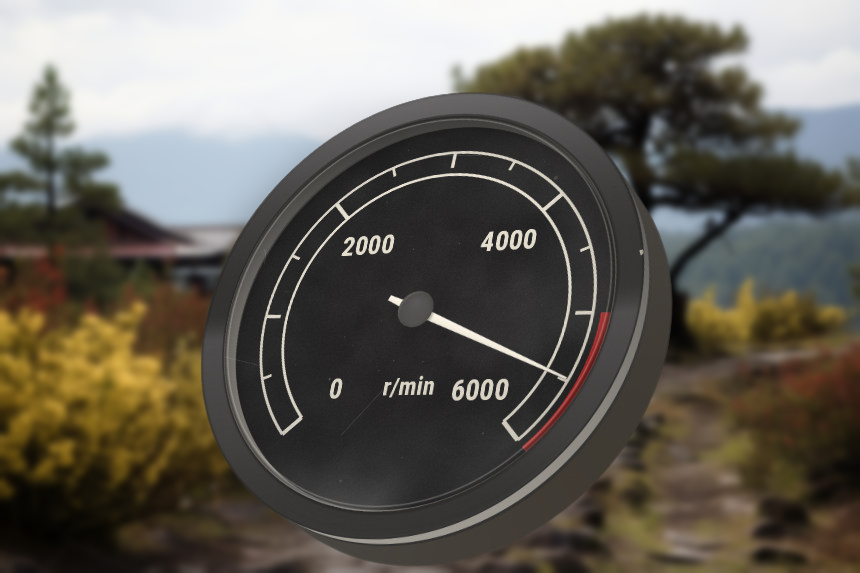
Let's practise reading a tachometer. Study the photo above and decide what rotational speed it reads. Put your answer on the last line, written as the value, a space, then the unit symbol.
5500 rpm
